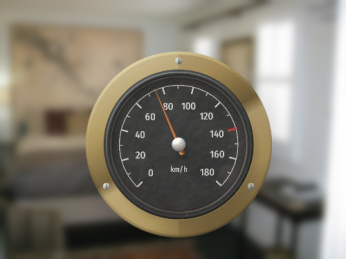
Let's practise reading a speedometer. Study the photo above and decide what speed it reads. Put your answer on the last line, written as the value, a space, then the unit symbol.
75 km/h
